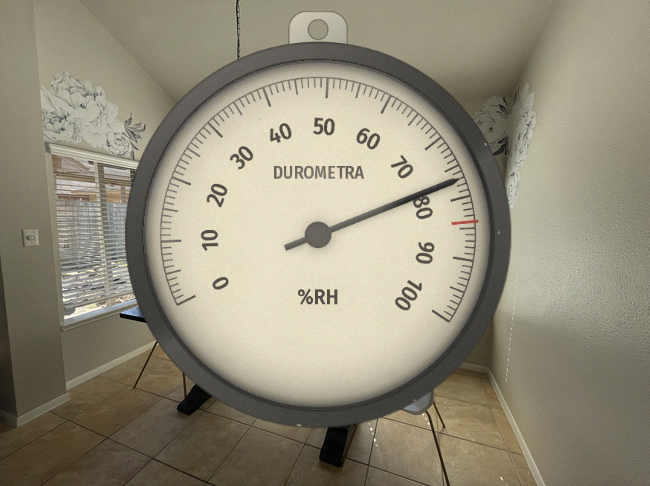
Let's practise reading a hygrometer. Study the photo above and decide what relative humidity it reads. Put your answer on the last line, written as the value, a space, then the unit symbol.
77 %
